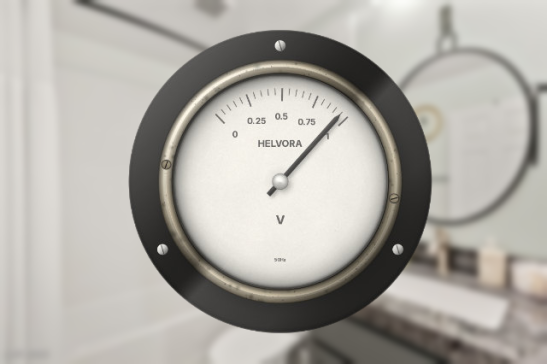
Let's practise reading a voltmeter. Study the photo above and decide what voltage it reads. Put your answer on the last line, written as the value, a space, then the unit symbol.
0.95 V
